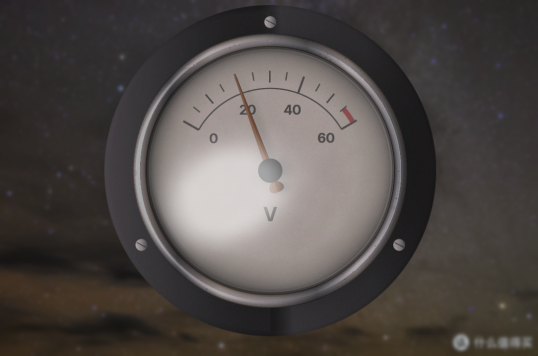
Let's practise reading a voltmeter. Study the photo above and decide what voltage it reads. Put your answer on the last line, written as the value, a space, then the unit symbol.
20 V
